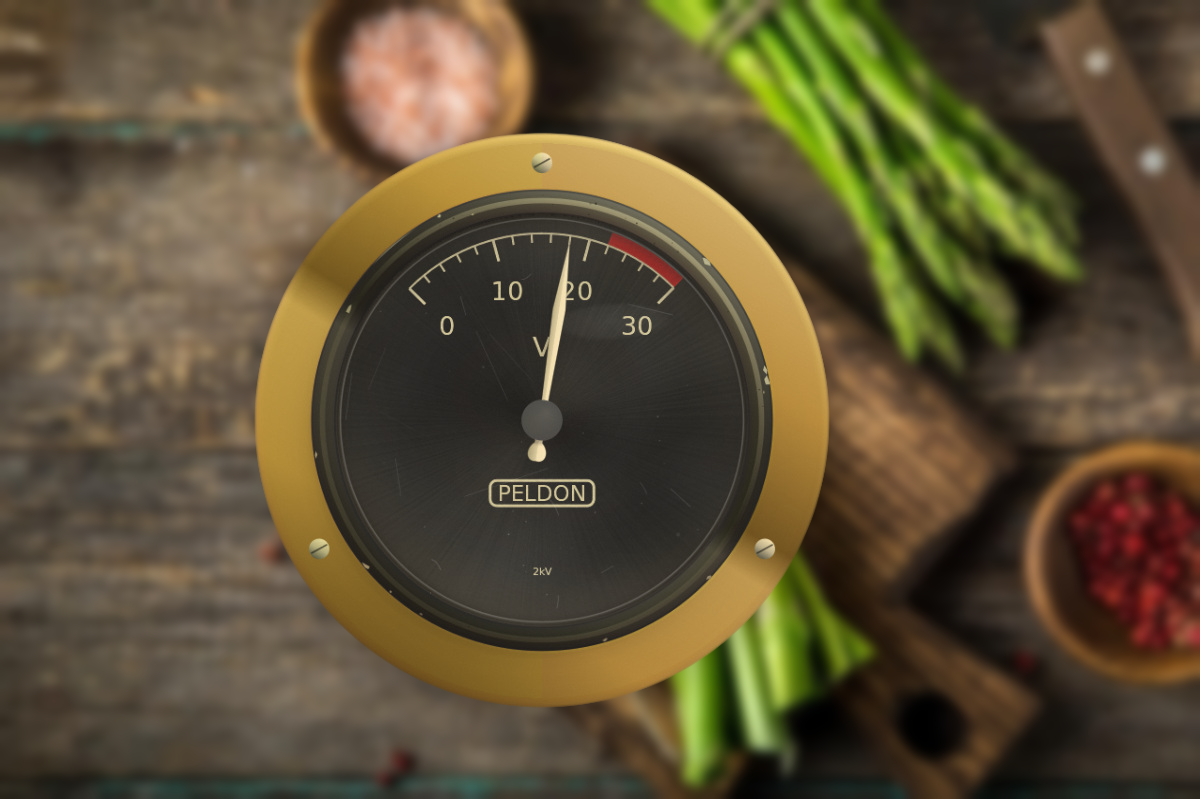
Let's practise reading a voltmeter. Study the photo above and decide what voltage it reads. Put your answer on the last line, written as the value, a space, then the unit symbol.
18 V
